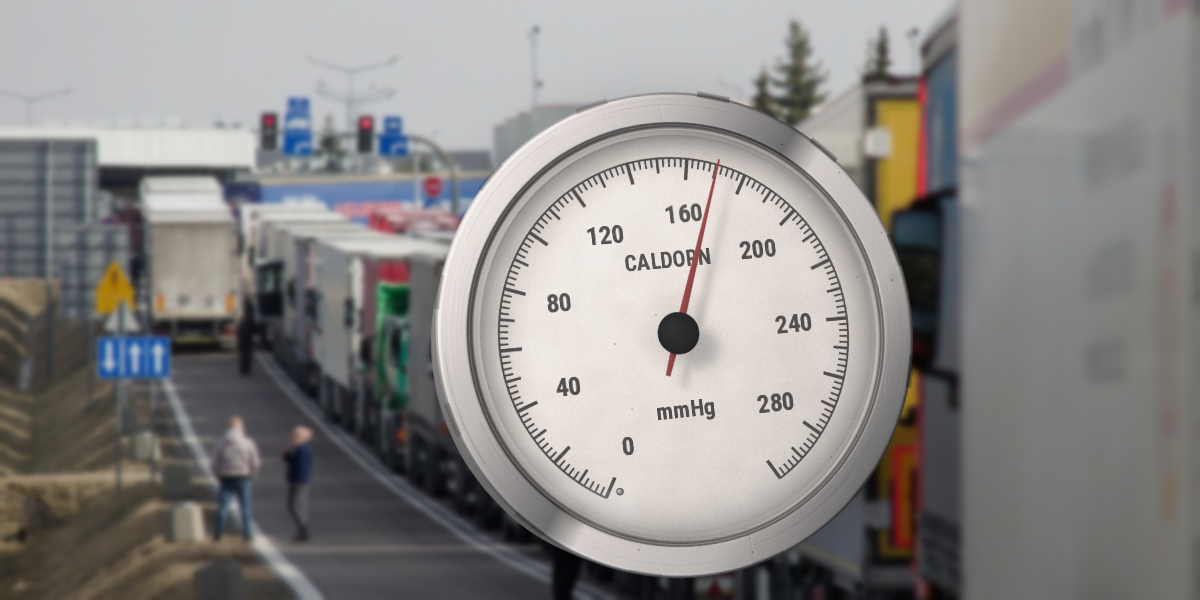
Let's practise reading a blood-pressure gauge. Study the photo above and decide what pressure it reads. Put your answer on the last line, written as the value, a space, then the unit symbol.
170 mmHg
